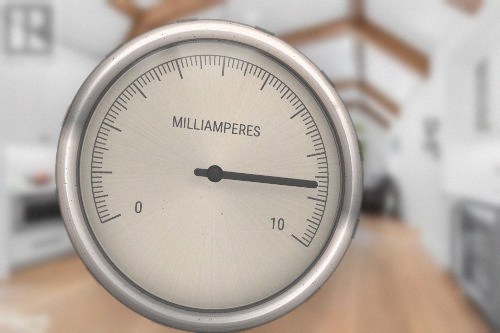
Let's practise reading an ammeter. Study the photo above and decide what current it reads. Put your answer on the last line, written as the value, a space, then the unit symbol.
8.7 mA
